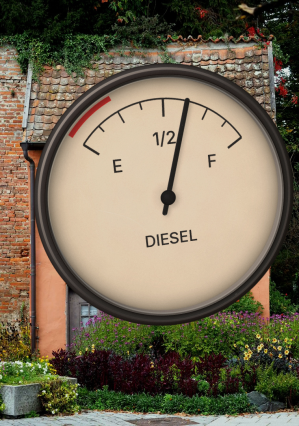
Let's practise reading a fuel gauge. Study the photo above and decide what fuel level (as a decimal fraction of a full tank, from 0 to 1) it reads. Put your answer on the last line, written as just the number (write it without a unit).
0.625
